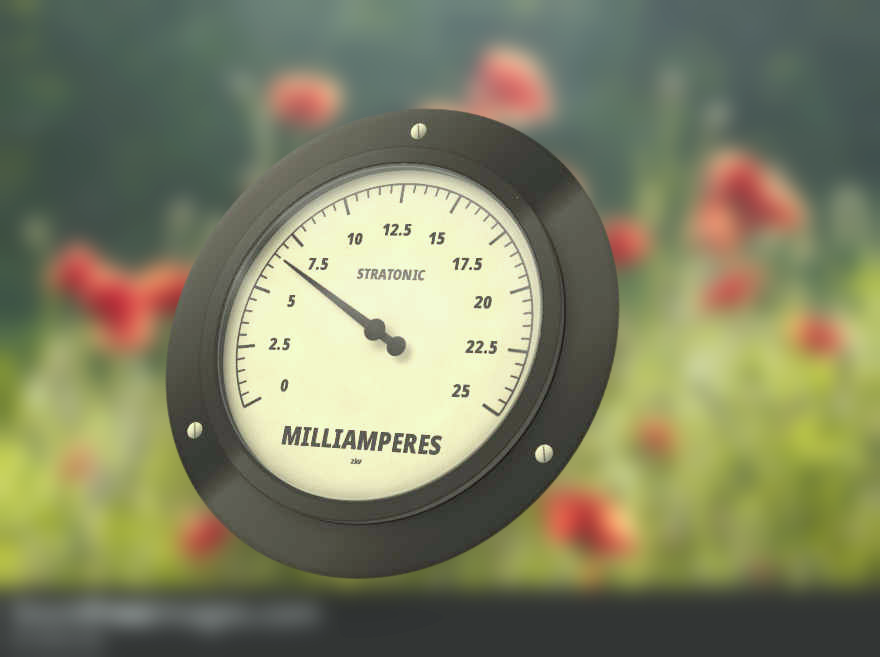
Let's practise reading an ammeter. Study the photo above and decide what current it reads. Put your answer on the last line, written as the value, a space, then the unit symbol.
6.5 mA
